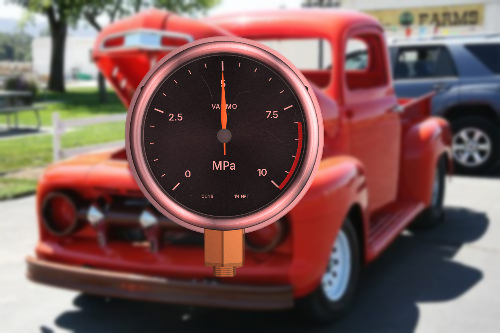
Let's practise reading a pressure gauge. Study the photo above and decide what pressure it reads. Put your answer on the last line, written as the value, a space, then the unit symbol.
5 MPa
